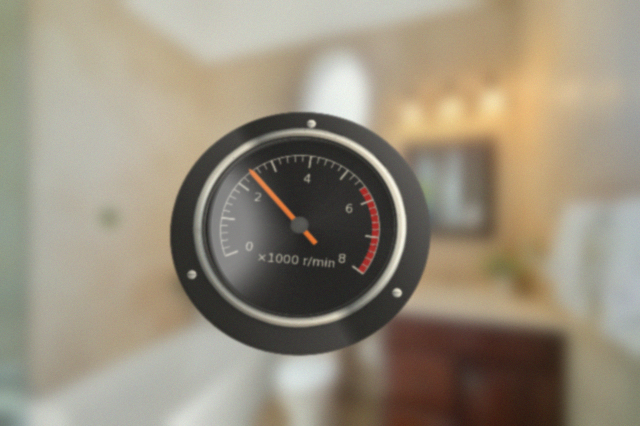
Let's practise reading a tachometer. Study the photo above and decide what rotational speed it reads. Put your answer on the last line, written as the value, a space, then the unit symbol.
2400 rpm
